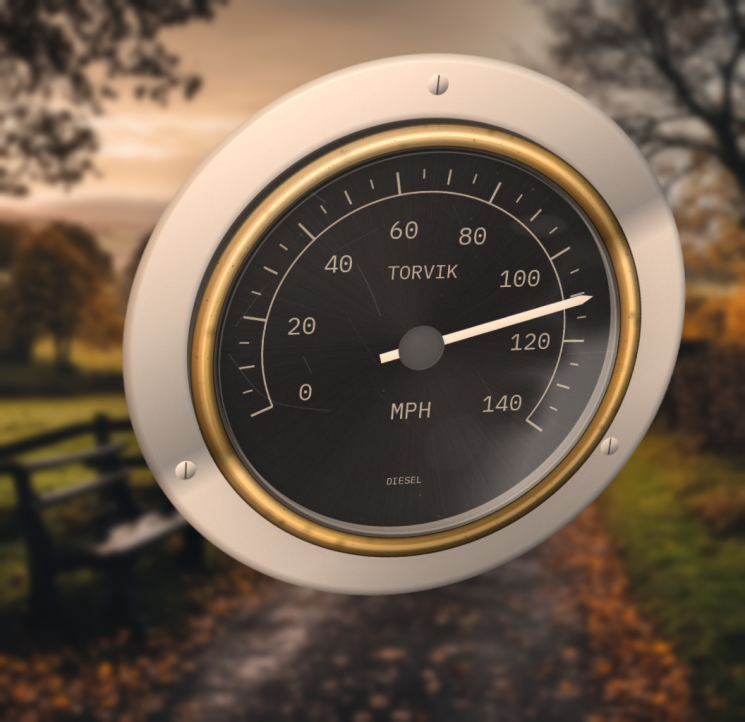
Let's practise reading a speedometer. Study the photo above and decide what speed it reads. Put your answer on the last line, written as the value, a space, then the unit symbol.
110 mph
